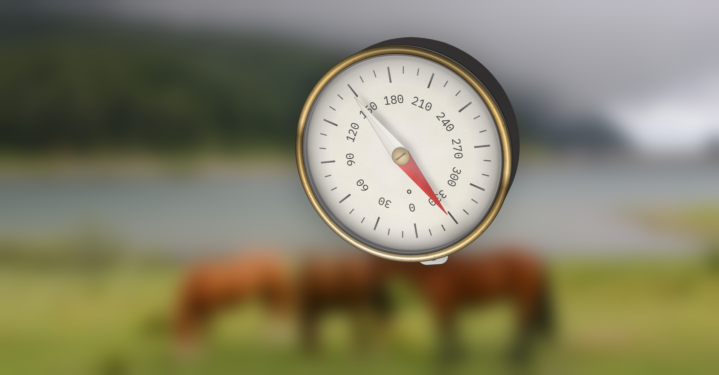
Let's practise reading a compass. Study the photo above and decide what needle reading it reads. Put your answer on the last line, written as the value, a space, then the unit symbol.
330 °
